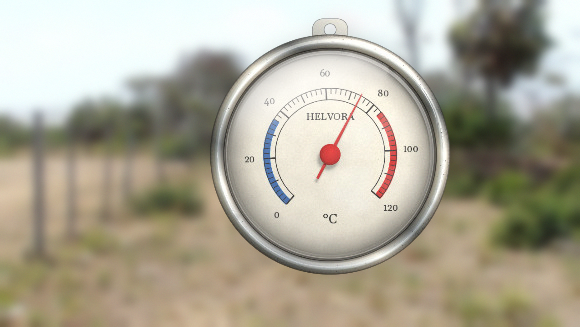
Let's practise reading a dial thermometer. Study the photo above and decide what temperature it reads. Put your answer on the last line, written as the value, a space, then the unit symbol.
74 °C
